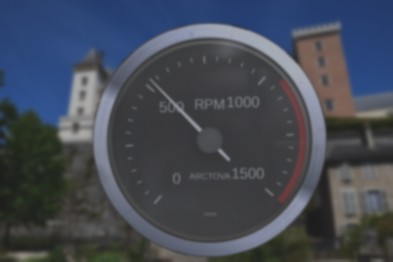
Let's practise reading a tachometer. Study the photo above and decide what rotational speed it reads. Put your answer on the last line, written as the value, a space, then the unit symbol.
525 rpm
